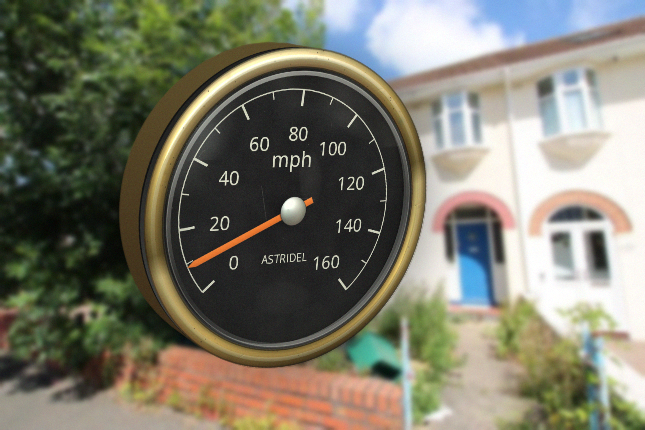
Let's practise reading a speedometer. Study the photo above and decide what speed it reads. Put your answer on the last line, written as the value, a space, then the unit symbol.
10 mph
